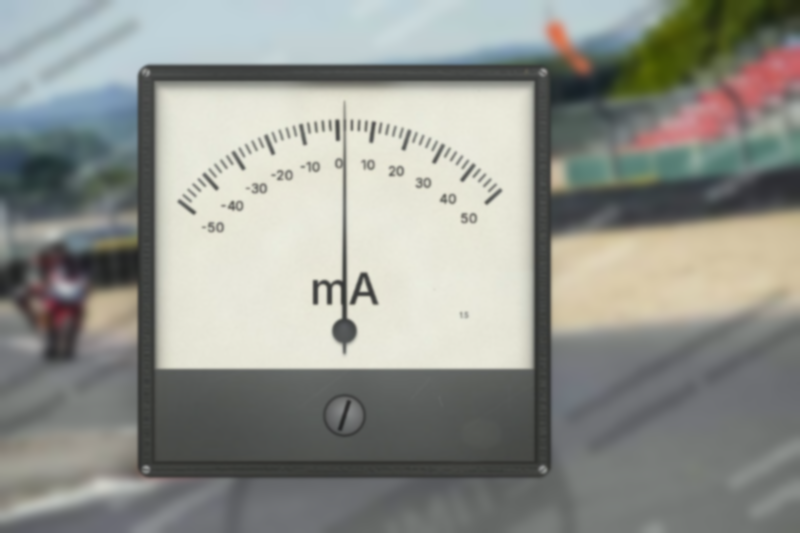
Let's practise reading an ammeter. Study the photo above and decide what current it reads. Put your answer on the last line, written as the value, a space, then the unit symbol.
2 mA
